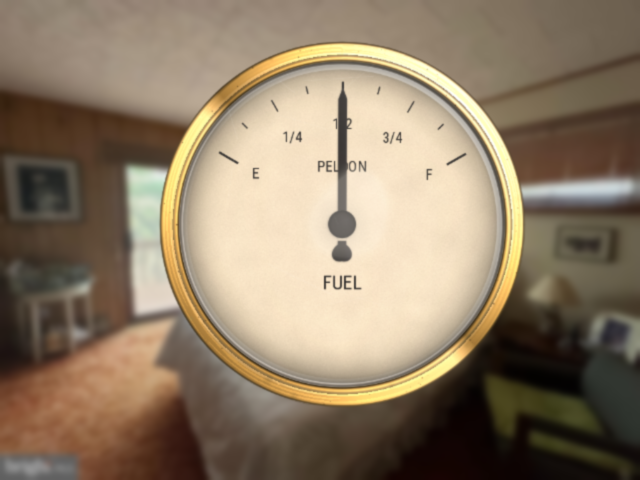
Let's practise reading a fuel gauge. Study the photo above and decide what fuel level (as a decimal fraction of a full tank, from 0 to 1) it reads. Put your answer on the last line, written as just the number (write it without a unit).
0.5
